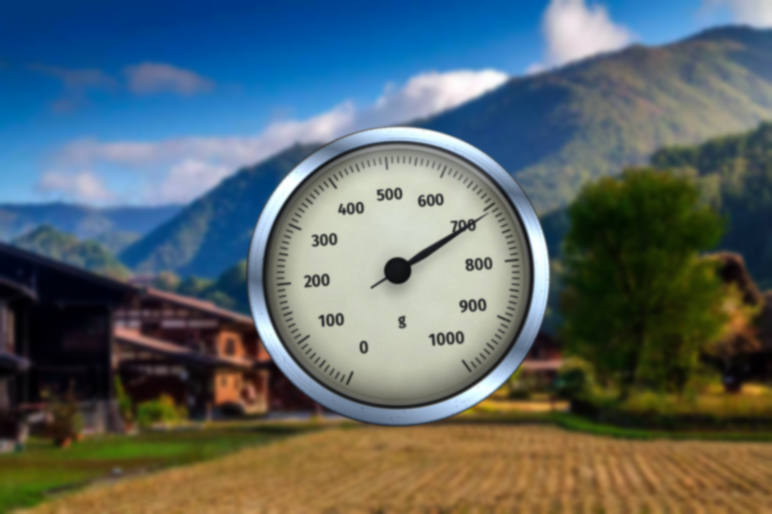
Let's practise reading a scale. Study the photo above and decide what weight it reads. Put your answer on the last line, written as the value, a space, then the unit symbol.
710 g
